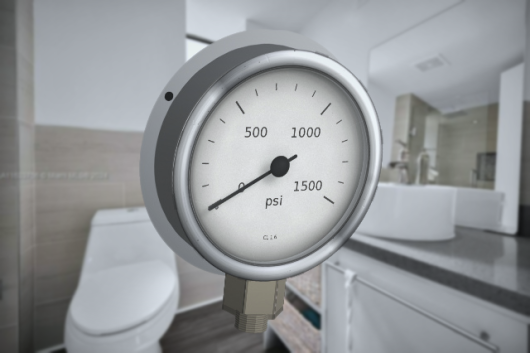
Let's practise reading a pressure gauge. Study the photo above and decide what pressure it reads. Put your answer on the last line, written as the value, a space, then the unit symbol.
0 psi
